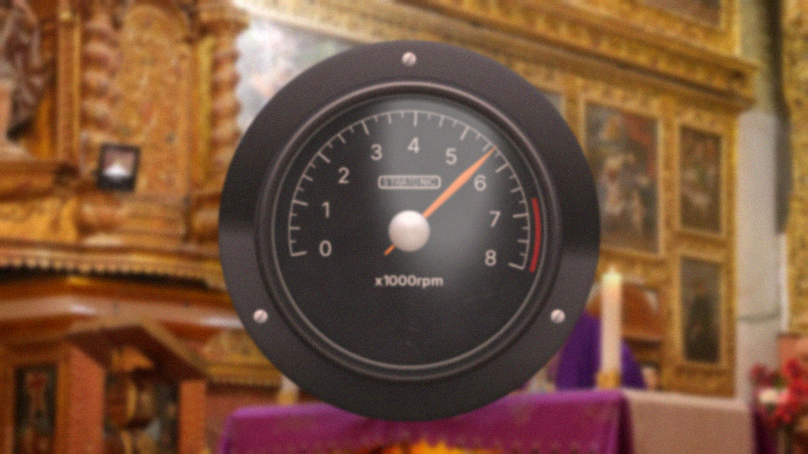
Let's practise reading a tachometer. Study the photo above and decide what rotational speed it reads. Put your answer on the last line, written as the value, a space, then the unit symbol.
5625 rpm
